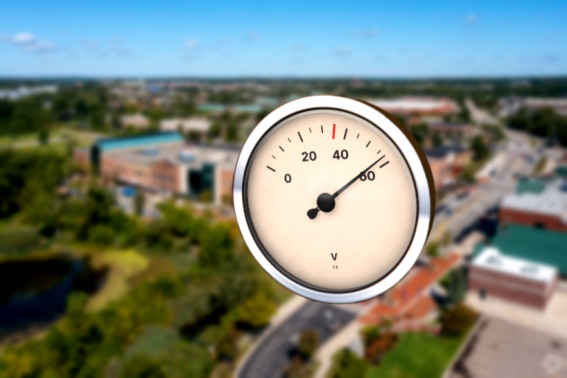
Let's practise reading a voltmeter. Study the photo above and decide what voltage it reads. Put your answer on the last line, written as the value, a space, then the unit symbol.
57.5 V
